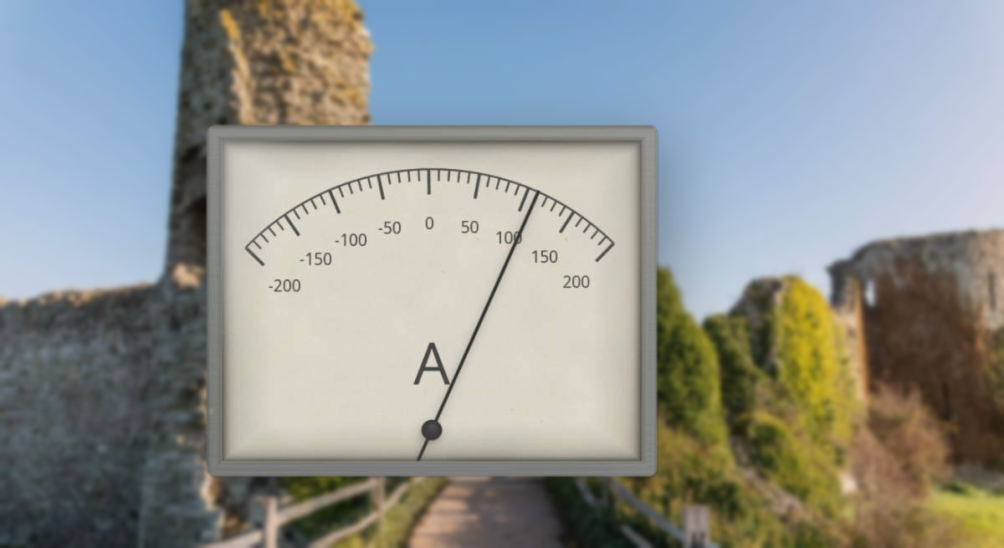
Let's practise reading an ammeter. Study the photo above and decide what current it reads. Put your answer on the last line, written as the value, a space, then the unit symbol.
110 A
